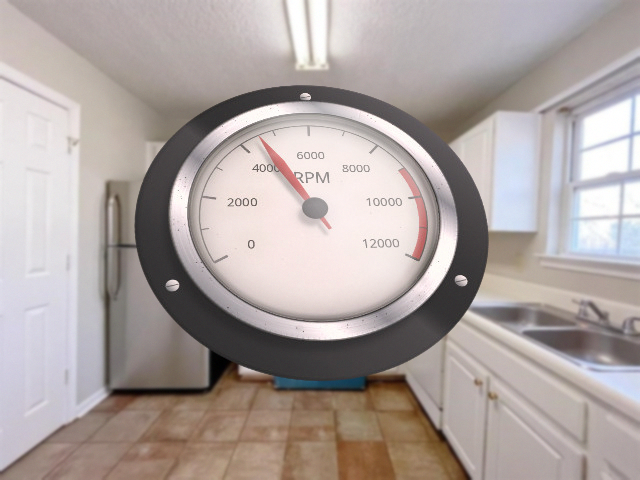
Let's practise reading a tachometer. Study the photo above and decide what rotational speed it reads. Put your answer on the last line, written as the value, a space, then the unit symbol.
4500 rpm
